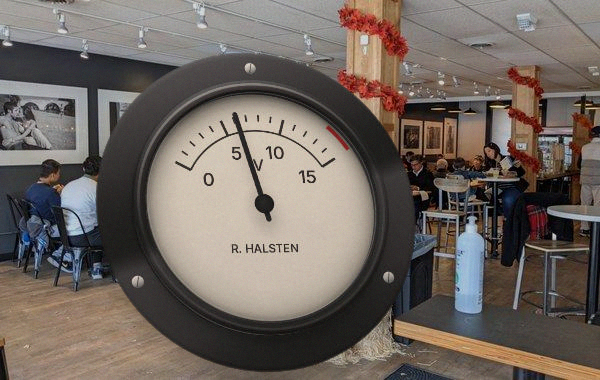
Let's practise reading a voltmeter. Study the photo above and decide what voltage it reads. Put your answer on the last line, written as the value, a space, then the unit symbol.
6 V
